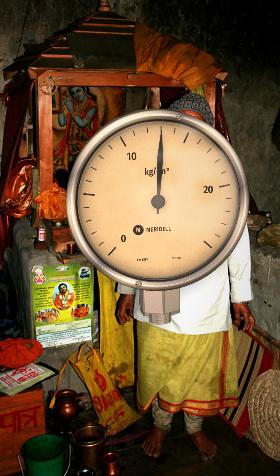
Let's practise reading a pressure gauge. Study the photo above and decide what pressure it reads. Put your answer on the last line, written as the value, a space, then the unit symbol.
13 kg/cm²
